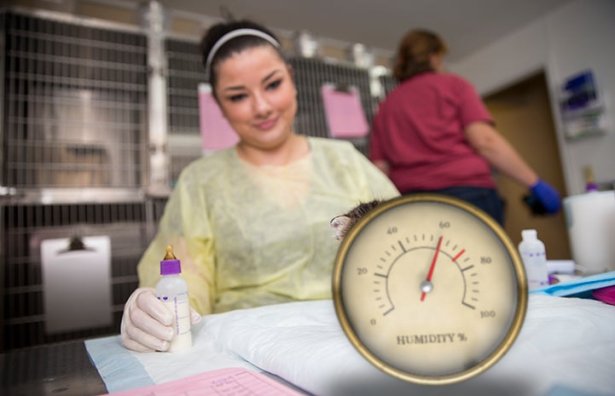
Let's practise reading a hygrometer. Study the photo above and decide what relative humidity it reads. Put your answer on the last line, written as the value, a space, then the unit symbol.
60 %
